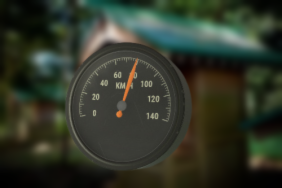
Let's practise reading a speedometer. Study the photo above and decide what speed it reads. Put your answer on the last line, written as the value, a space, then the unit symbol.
80 km/h
